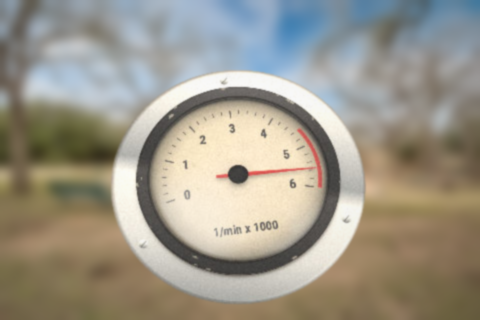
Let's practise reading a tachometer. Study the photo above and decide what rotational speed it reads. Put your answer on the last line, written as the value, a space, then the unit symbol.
5600 rpm
